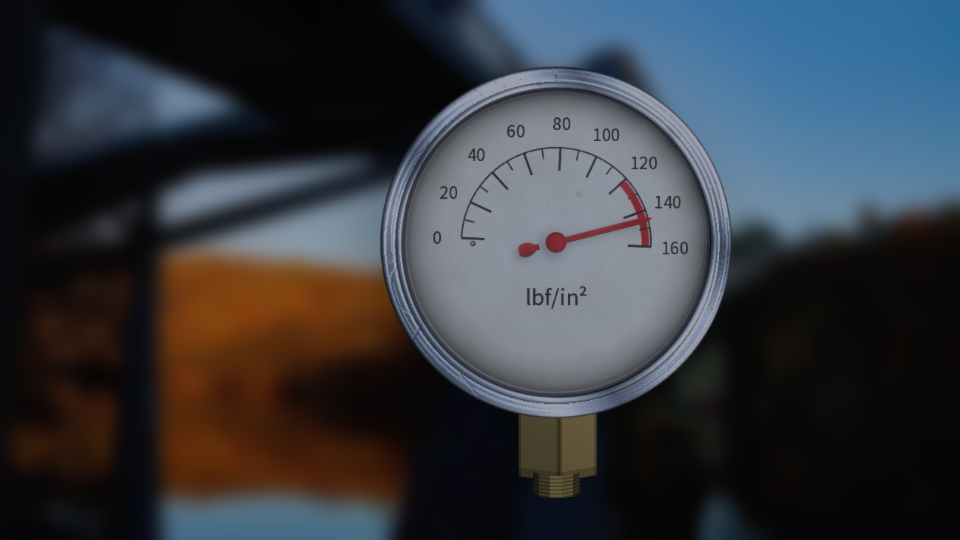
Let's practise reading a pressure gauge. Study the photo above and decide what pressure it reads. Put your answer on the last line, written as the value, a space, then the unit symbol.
145 psi
